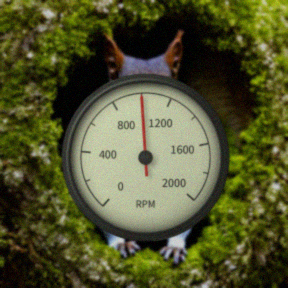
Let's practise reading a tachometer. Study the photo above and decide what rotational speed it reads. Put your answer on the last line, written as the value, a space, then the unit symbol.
1000 rpm
